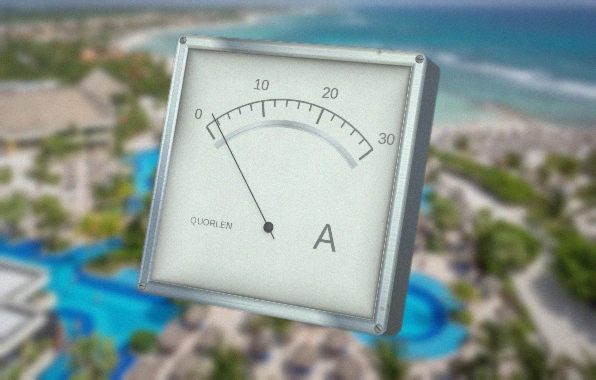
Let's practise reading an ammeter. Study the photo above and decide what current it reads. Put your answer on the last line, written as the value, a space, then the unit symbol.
2 A
